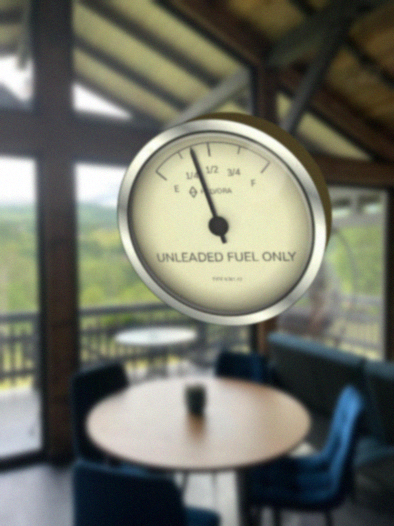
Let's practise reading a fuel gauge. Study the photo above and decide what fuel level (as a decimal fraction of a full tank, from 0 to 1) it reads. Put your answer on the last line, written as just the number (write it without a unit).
0.375
